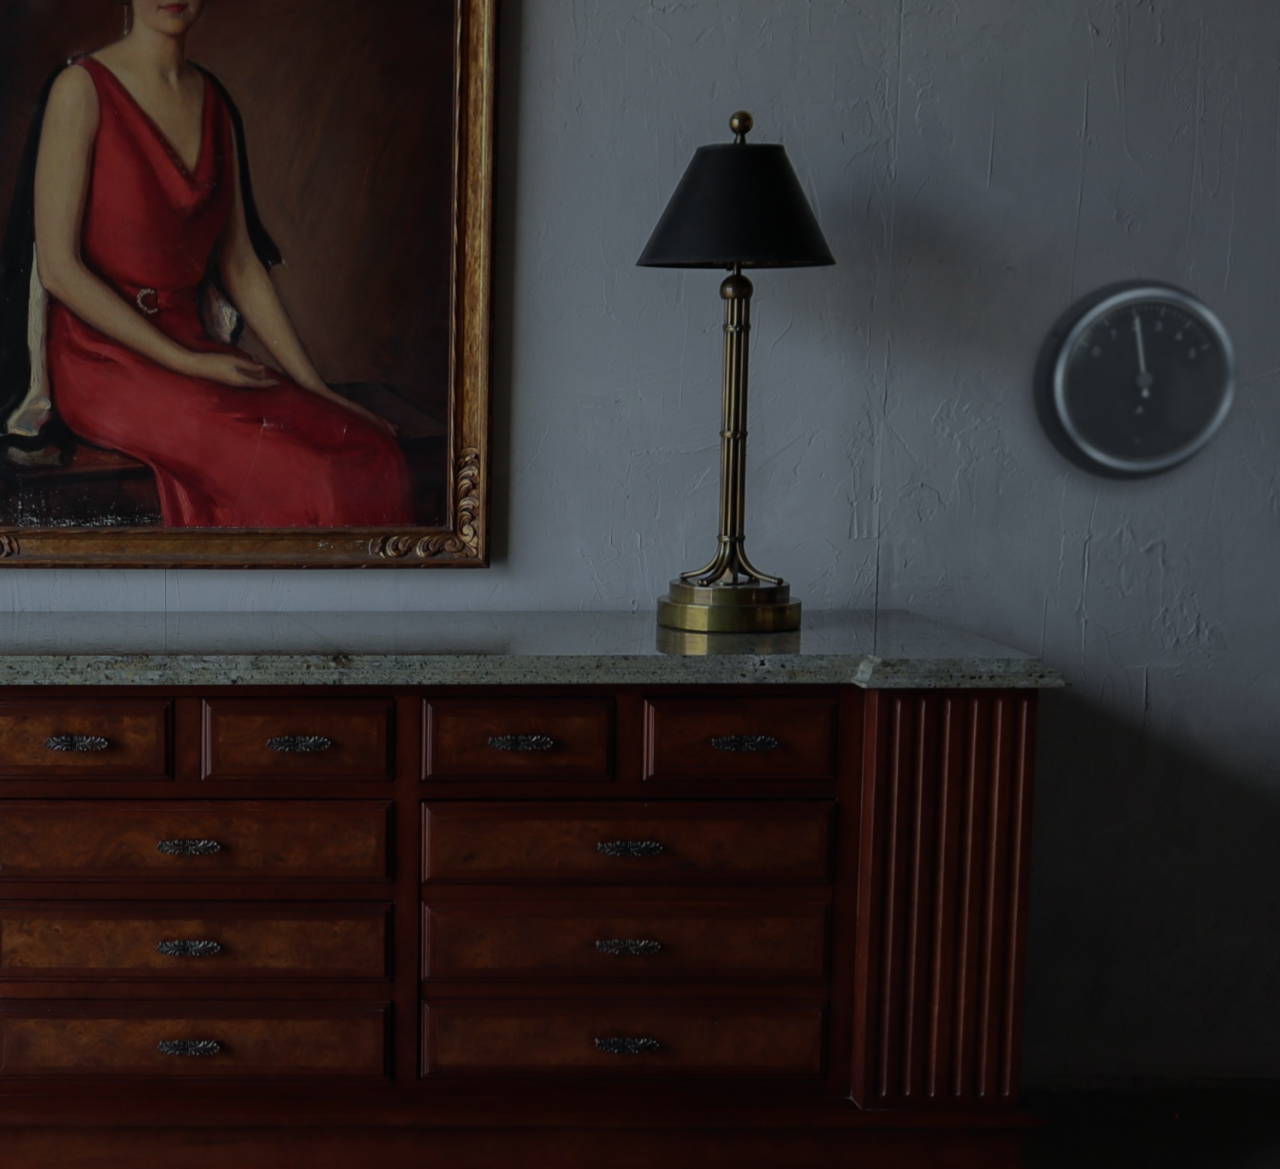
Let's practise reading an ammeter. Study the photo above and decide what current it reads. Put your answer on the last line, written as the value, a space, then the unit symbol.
2 A
